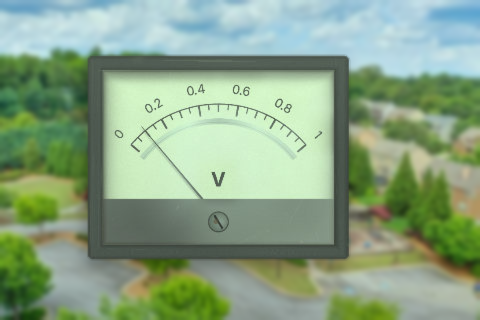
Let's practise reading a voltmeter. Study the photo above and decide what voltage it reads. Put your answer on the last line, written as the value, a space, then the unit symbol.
0.1 V
